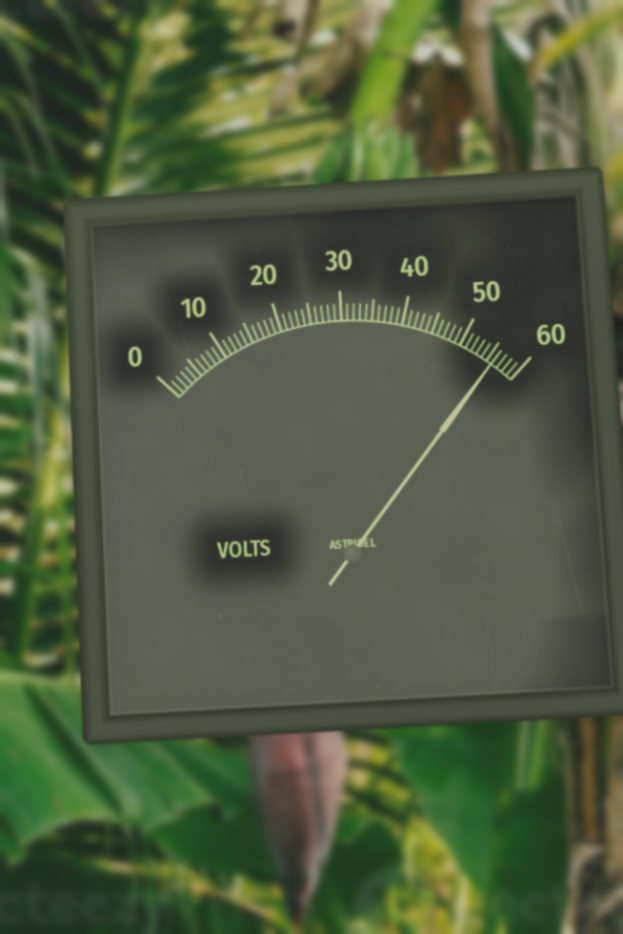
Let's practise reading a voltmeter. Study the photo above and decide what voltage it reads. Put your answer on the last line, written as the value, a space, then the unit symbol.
56 V
